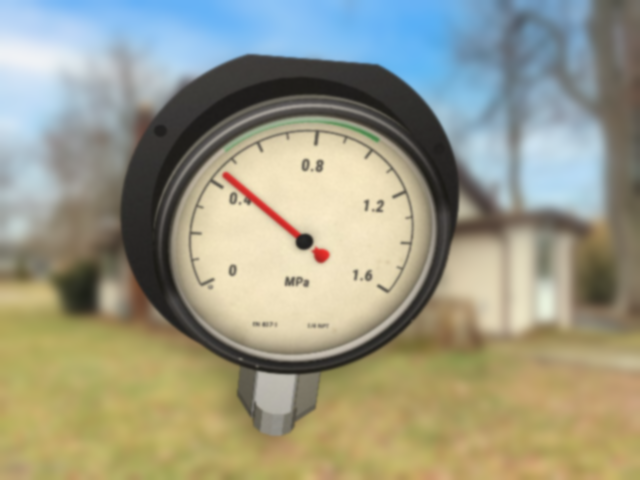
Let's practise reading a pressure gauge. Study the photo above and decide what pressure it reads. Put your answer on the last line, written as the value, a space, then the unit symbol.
0.45 MPa
